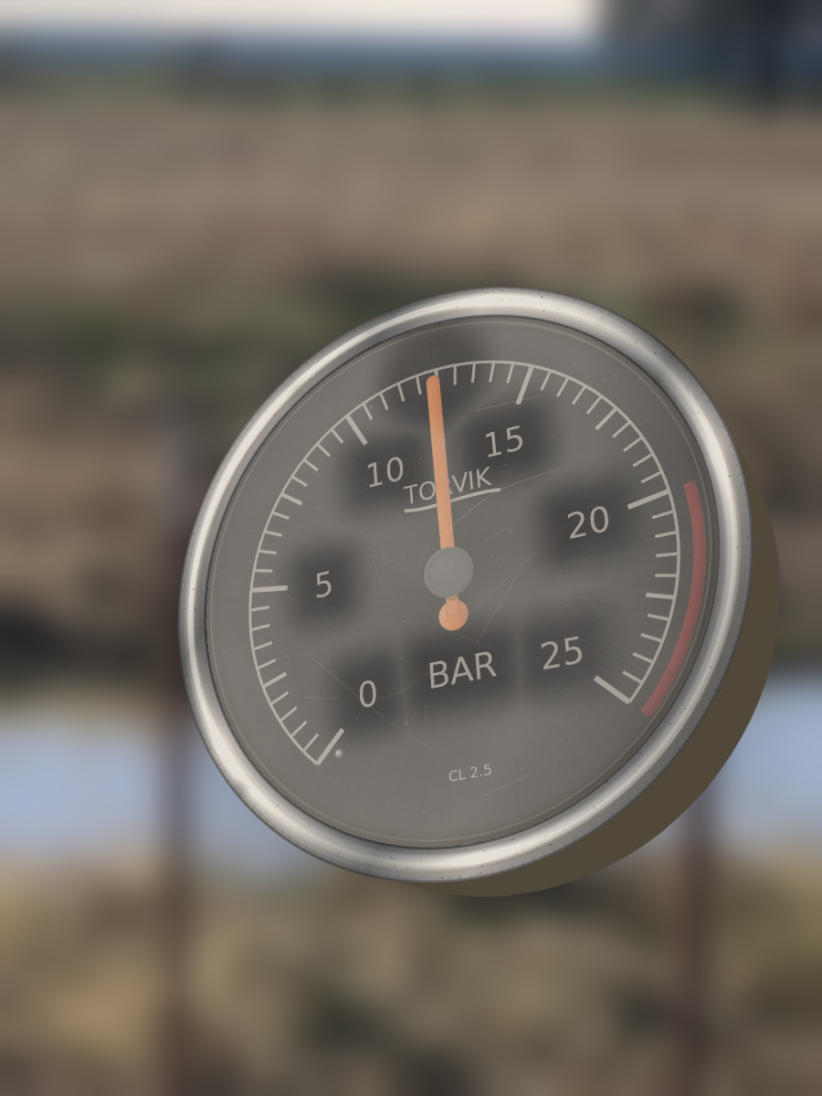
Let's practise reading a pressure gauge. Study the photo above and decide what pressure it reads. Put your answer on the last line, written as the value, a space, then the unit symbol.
12.5 bar
